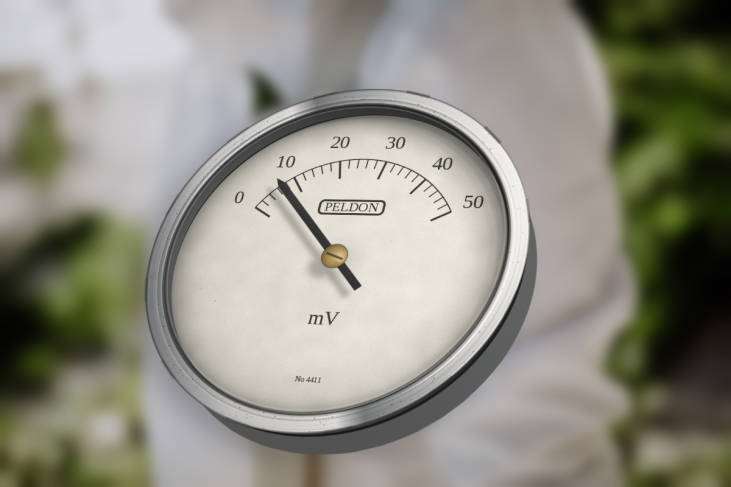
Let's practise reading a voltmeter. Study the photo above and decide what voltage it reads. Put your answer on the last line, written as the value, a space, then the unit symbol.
7 mV
